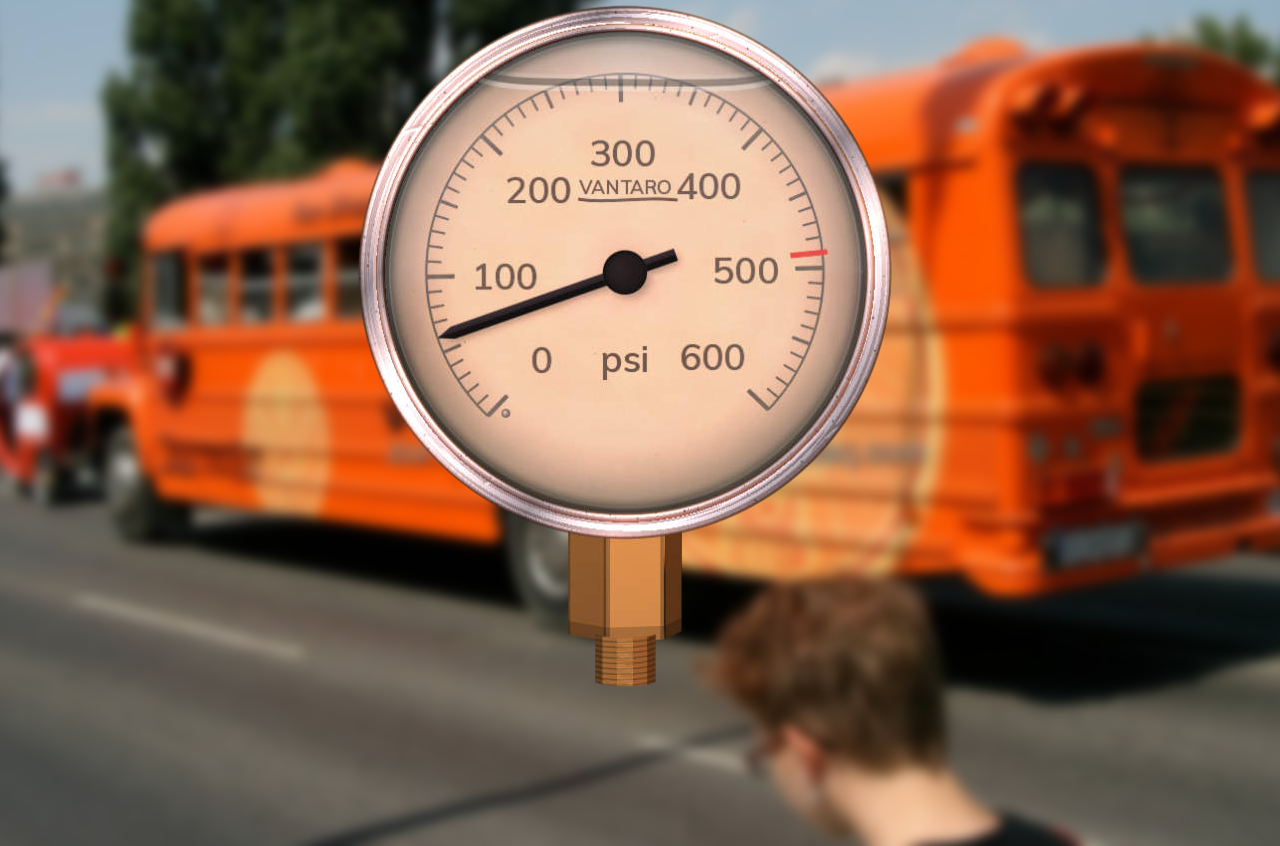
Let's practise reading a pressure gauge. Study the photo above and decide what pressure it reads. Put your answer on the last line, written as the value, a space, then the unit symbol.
60 psi
